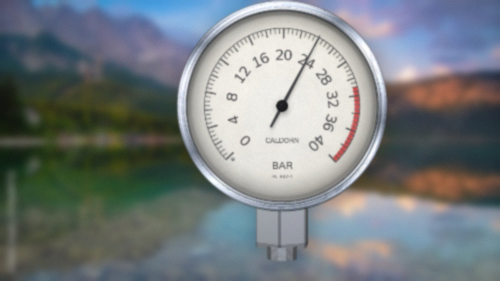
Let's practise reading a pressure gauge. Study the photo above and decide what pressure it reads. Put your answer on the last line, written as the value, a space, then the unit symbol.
24 bar
